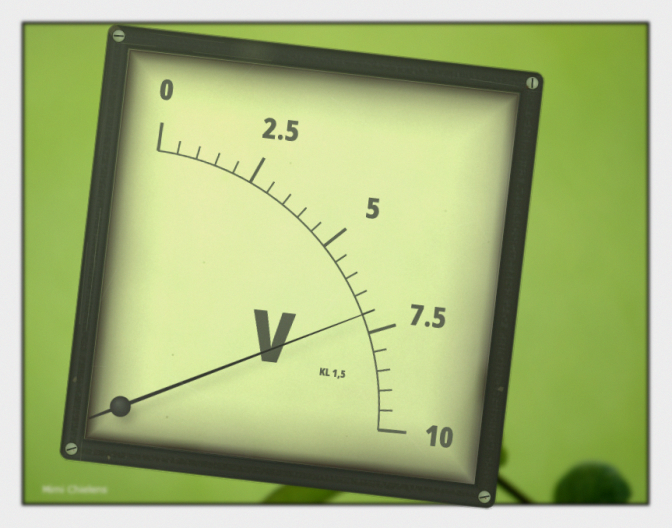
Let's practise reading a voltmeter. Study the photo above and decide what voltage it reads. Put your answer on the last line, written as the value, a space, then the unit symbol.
7 V
